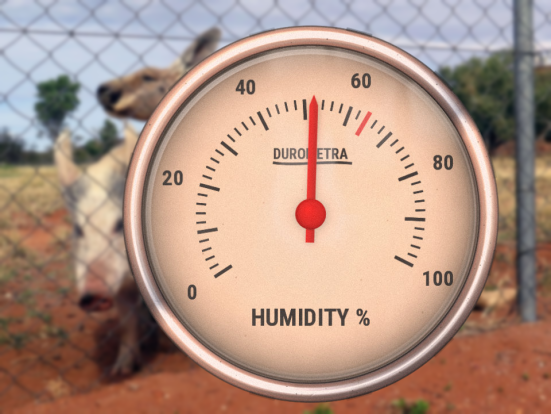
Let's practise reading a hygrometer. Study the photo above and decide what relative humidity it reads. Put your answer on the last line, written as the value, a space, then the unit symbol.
52 %
